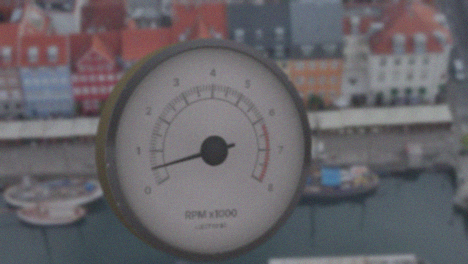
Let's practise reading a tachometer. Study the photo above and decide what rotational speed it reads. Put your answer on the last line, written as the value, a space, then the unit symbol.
500 rpm
